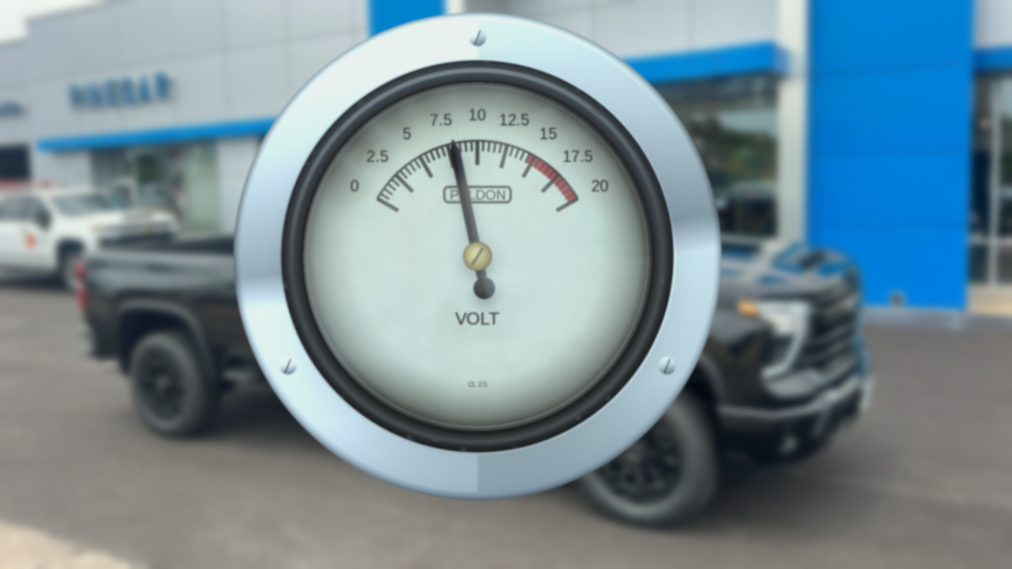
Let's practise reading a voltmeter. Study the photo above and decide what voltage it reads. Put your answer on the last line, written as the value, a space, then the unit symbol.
8 V
